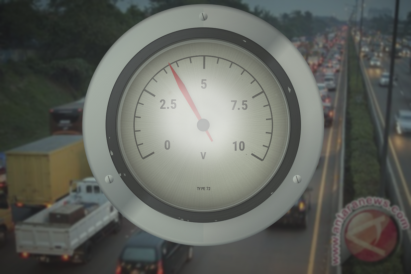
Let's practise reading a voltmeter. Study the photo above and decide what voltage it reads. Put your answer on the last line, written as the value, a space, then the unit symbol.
3.75 V
